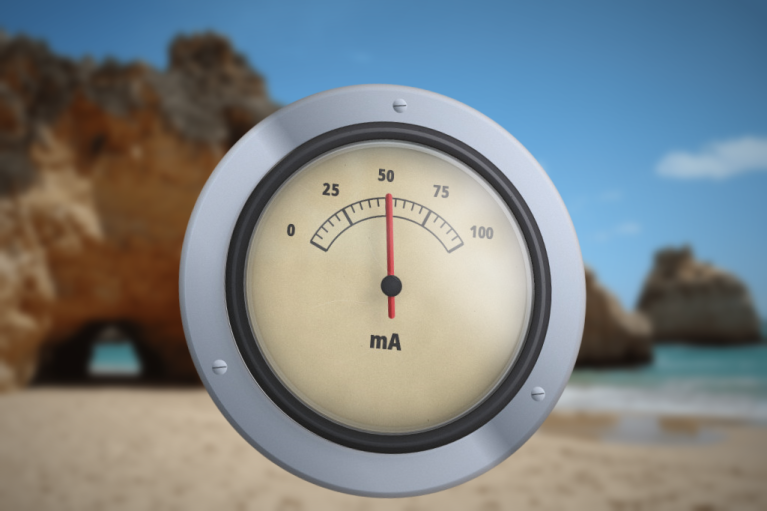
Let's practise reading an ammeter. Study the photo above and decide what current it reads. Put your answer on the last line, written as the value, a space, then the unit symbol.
50 mA
